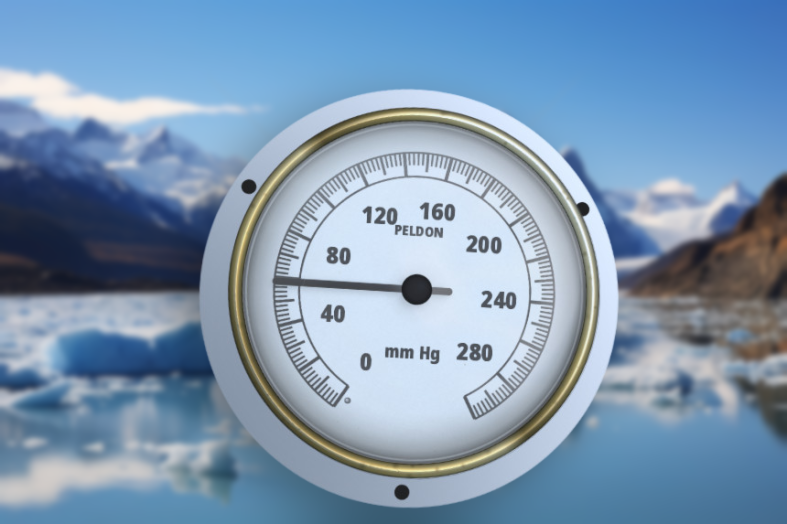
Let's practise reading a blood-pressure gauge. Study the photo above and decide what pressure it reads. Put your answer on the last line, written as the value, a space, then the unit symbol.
58 mmHg
